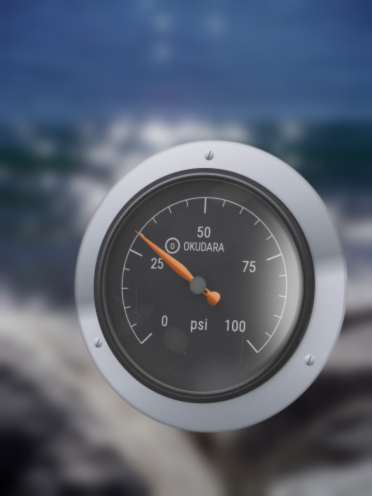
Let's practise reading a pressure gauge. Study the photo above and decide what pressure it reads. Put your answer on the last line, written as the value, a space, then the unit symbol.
30 psi
